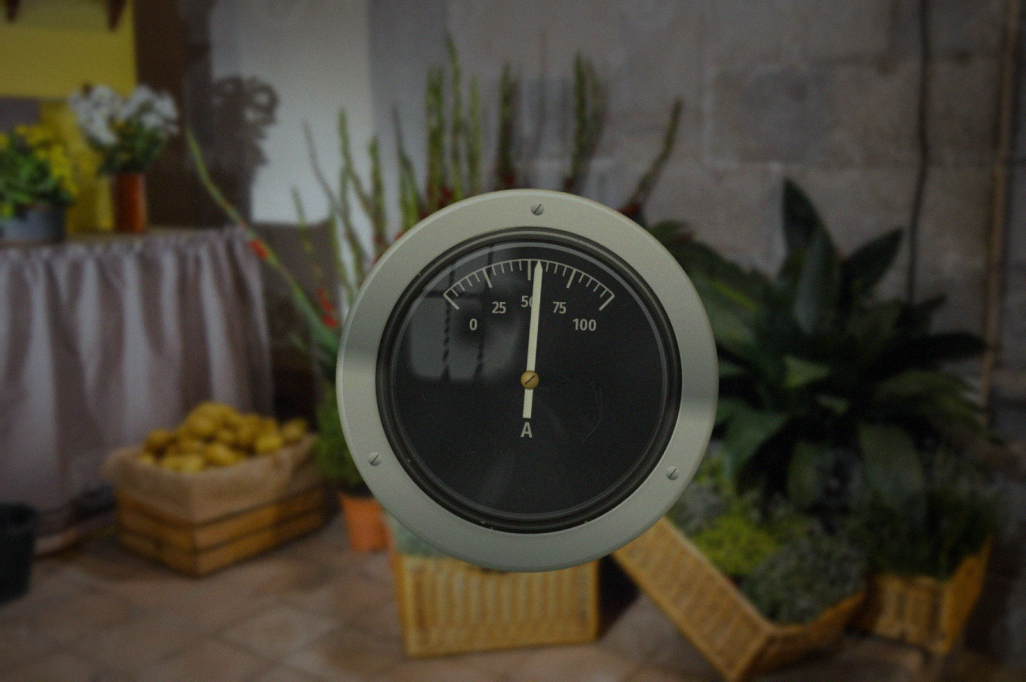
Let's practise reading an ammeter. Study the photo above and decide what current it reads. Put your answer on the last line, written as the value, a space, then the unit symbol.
55 A
